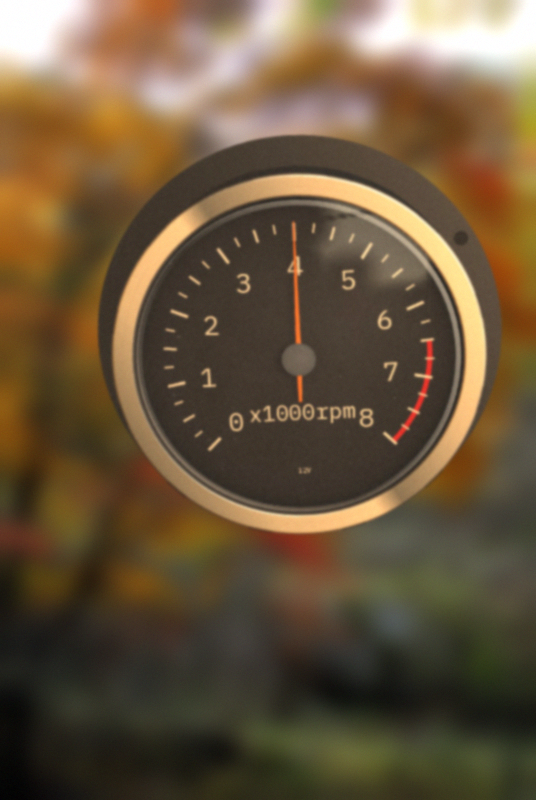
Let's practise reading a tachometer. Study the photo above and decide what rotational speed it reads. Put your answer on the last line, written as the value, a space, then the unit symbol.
4000 rpm
